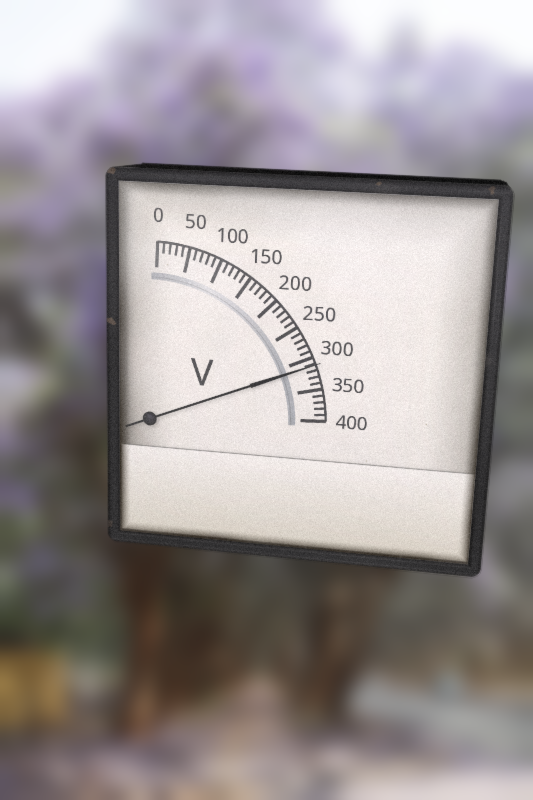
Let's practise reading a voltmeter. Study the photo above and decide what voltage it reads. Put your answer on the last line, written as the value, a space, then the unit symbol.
310 V
